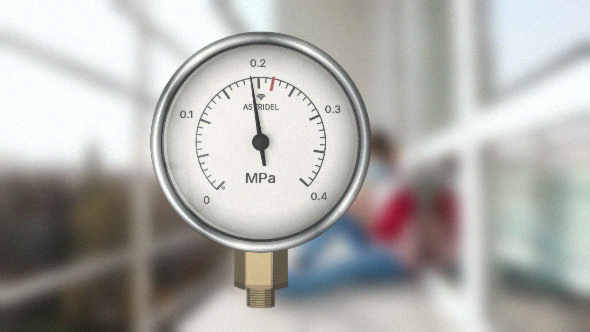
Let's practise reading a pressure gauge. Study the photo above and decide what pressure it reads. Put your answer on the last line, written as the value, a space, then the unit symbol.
0.19 MPa
